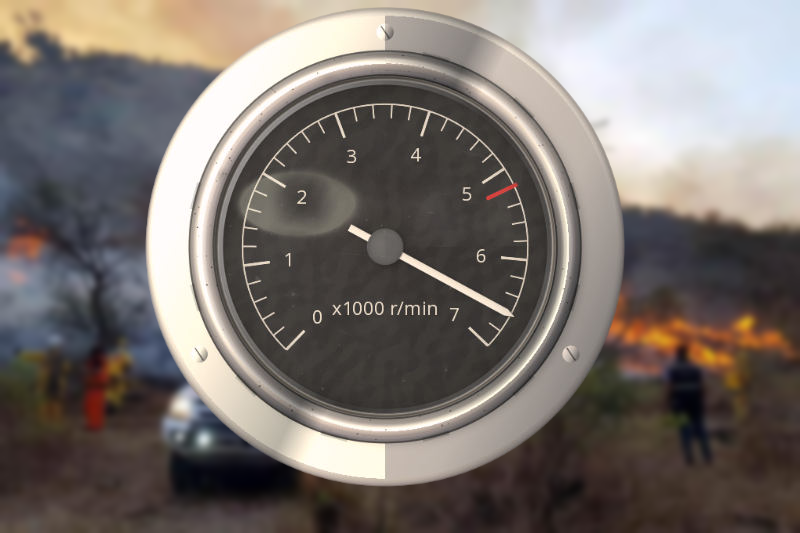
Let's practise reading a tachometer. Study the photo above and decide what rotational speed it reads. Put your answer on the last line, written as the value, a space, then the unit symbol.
6600 rpm
